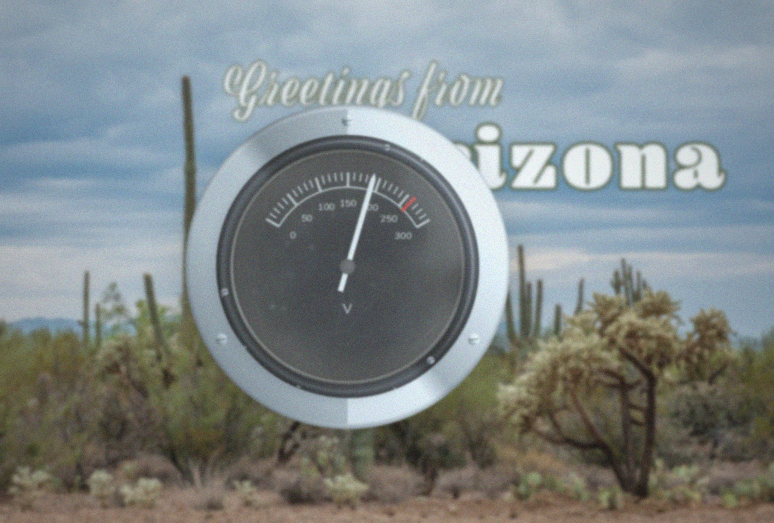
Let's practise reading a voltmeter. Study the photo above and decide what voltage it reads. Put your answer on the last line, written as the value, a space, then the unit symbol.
190 V
